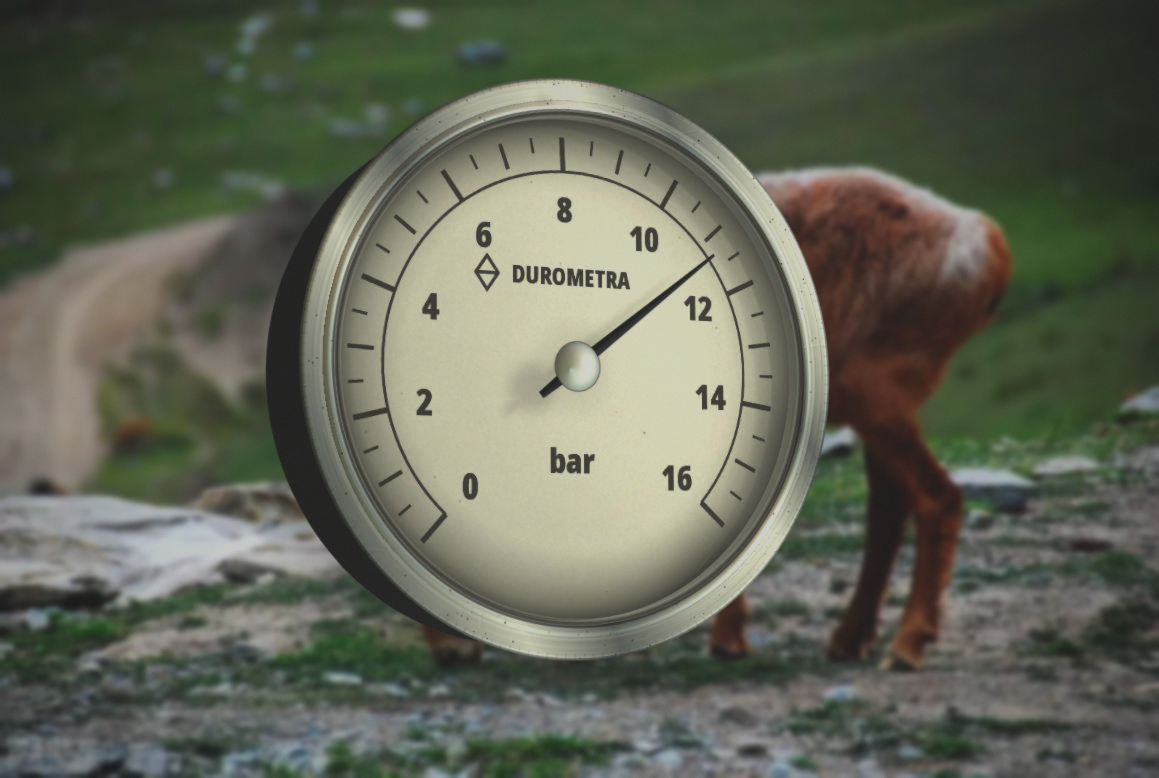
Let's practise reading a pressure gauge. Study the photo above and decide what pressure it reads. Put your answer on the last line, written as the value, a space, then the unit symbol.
11.25 bar
